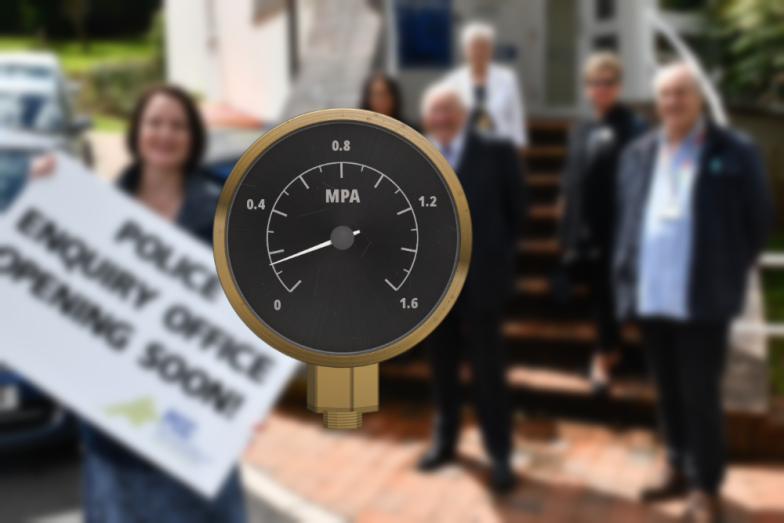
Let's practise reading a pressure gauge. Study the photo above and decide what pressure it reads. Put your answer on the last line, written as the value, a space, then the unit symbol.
0.15 MPa
